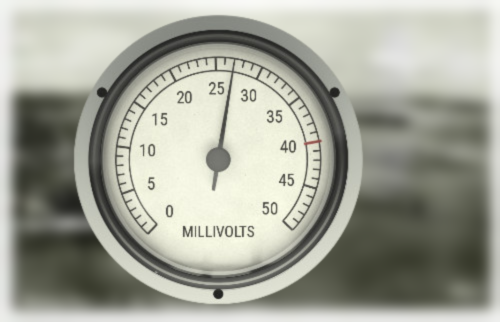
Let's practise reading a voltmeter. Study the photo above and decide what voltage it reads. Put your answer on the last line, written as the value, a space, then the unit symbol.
27 mV
